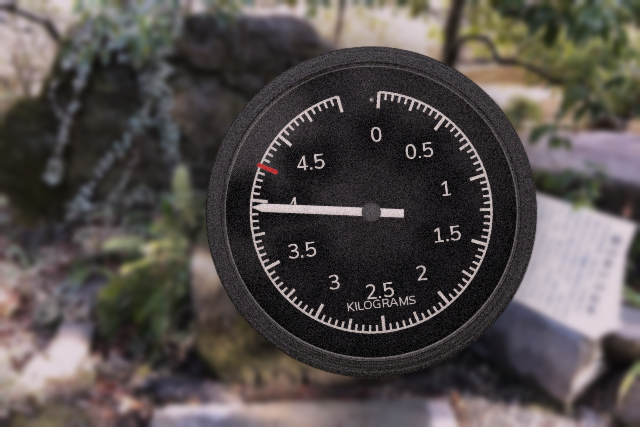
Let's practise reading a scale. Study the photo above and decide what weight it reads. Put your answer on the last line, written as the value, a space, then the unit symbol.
3.95 kg
